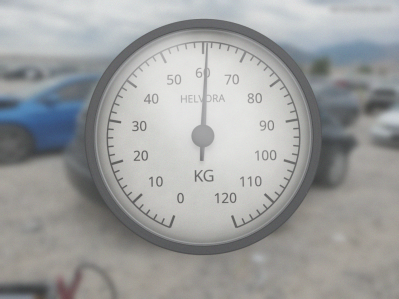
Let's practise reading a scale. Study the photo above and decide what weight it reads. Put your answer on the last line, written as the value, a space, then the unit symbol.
61 kg
